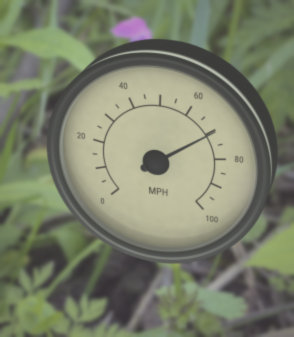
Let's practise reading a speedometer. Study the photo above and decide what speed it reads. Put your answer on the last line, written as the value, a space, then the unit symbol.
70 mph
